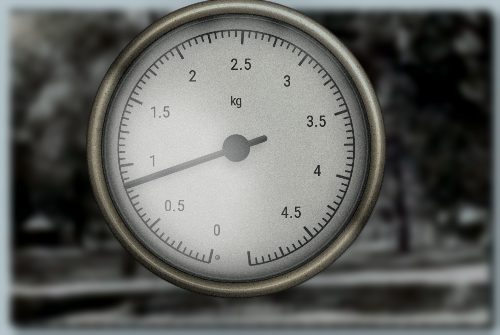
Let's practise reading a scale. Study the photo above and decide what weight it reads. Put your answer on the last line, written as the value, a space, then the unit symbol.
0.85 kg
